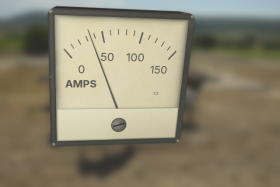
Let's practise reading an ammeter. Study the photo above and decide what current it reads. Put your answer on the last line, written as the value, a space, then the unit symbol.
35 A
